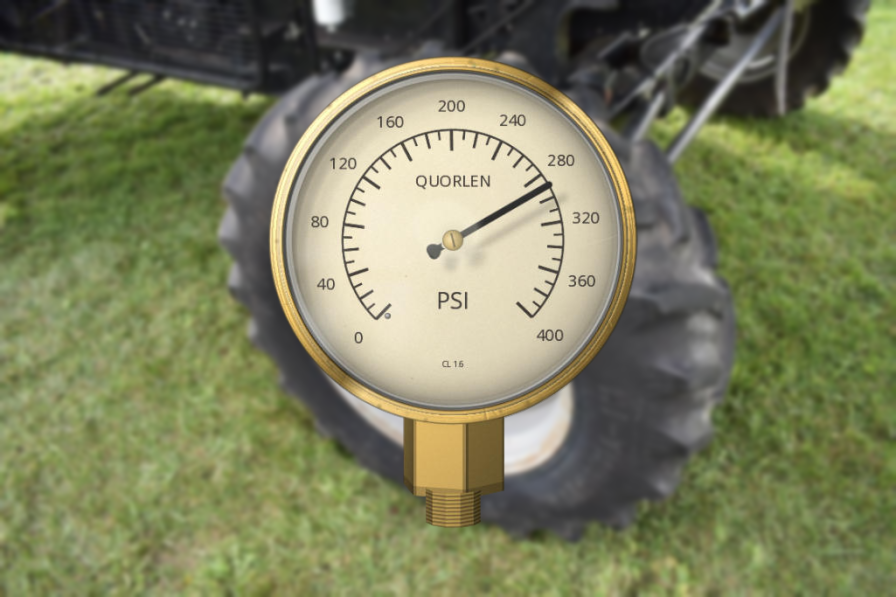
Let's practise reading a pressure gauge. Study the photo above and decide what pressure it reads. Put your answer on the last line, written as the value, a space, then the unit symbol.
290 psi
